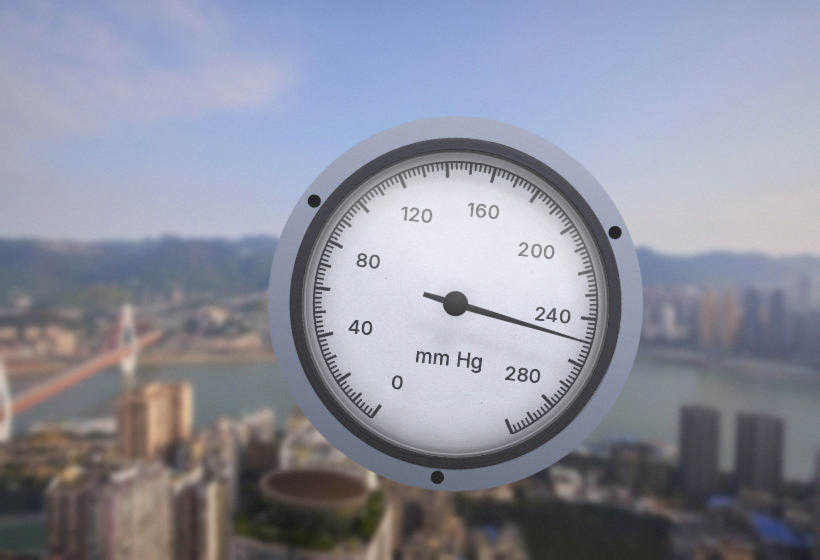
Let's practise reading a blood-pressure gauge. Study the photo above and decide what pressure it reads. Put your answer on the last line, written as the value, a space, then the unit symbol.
250 mmHg
